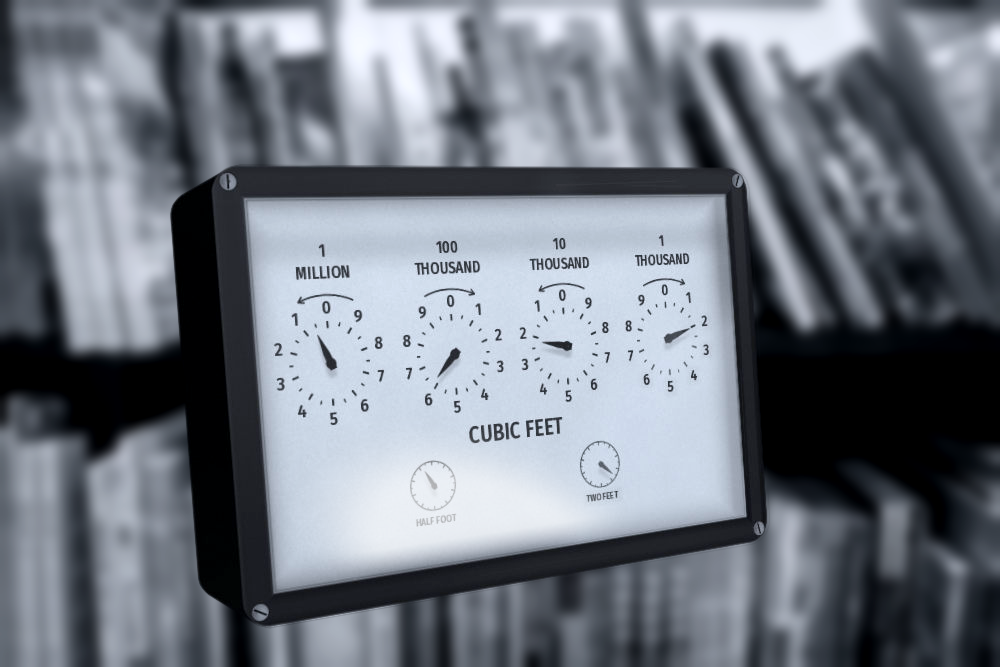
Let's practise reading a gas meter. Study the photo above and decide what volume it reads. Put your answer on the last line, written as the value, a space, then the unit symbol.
62200 ft³
